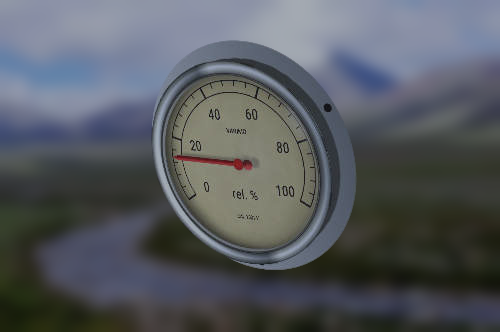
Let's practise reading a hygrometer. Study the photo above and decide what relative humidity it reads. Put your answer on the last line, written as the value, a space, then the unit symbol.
14 %
